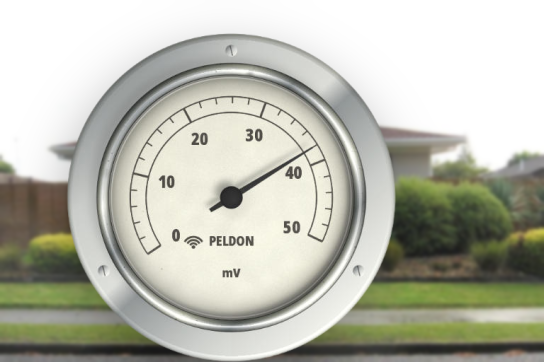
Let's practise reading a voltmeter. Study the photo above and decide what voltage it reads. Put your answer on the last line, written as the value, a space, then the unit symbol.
38 mV
